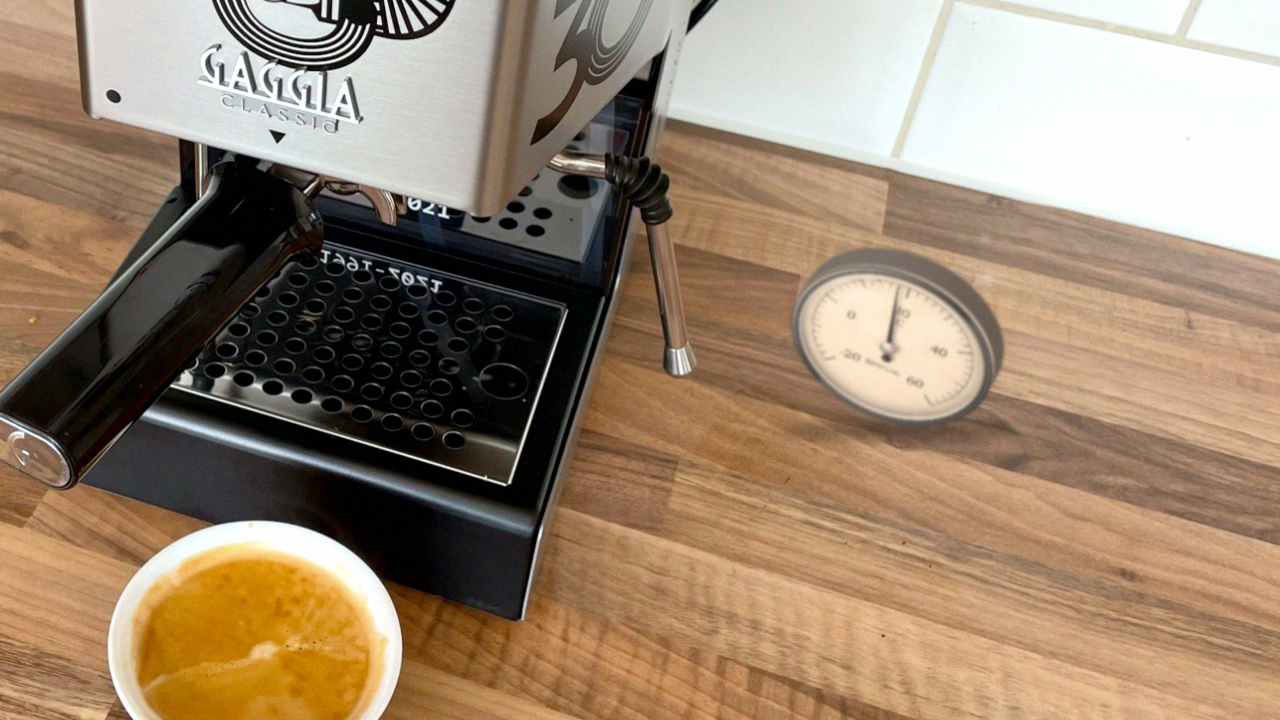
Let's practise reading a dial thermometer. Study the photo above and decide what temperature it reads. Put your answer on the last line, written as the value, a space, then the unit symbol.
18 °C
